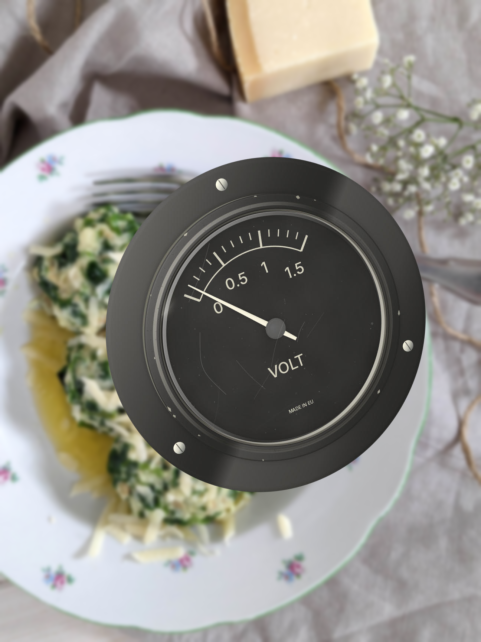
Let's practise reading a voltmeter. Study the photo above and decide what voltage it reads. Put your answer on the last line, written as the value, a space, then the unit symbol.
0.1 V
